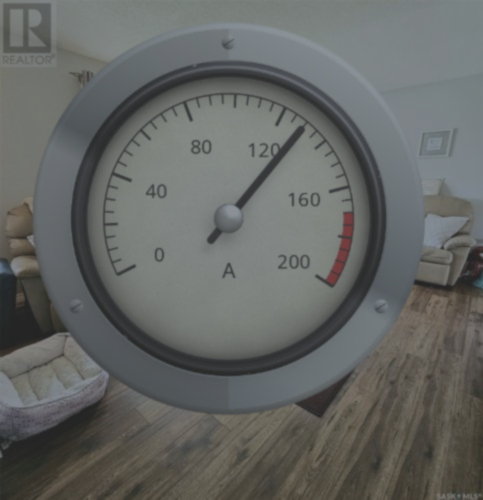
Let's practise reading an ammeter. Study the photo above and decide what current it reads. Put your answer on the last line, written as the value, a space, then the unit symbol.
130 A
